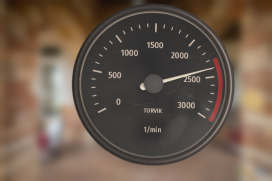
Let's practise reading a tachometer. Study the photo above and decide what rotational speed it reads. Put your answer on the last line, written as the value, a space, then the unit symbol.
2400 rpm
